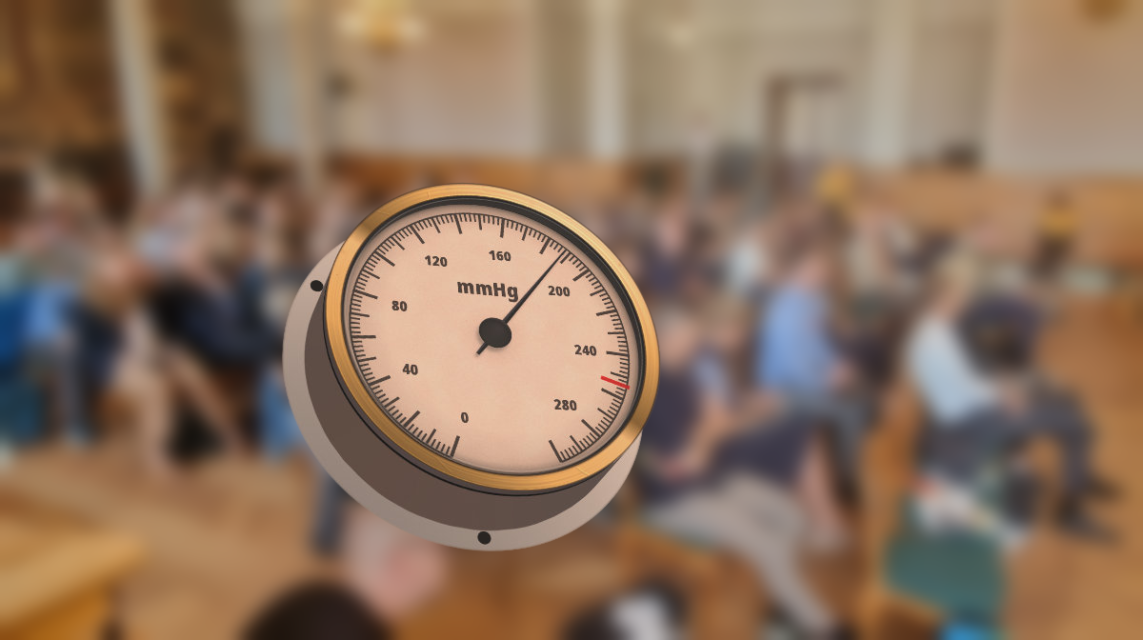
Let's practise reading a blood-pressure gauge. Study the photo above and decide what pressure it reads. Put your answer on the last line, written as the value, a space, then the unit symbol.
188 mmHg
